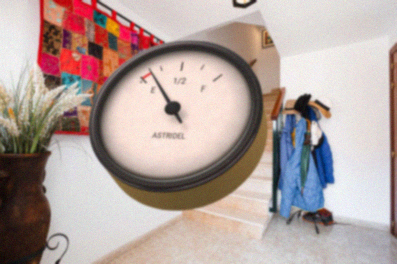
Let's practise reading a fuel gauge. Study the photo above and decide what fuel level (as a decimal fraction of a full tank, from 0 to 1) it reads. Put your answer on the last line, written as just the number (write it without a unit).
0.125
